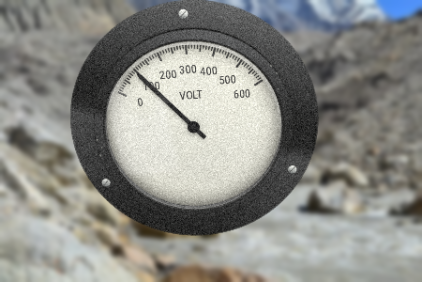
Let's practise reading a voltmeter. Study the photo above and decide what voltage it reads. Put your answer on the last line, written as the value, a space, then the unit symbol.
100 V
